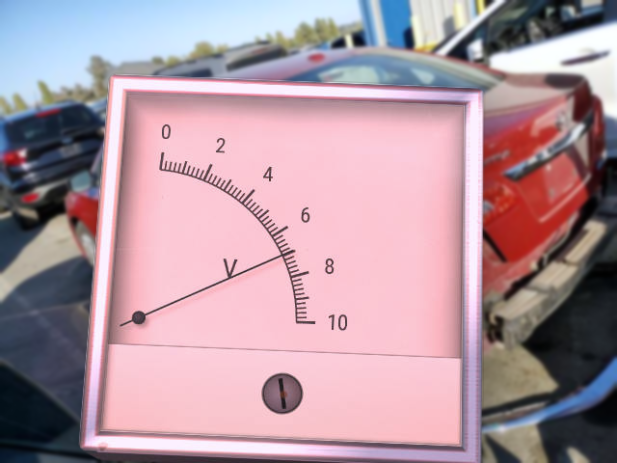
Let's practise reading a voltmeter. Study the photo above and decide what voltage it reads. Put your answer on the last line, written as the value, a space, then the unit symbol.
7 V
